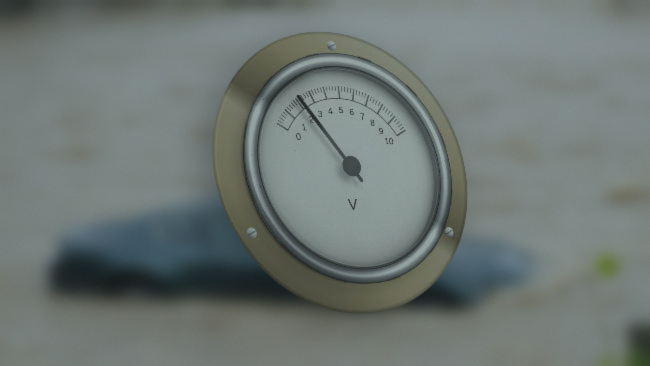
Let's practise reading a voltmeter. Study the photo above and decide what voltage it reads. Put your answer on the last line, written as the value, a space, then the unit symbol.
2 V
